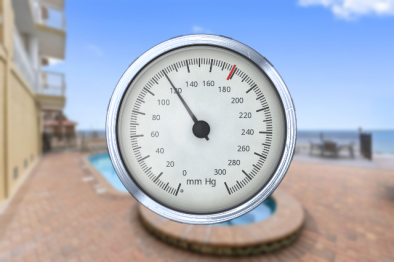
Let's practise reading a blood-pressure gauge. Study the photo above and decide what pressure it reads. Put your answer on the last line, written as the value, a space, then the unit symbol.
120 mmHg
